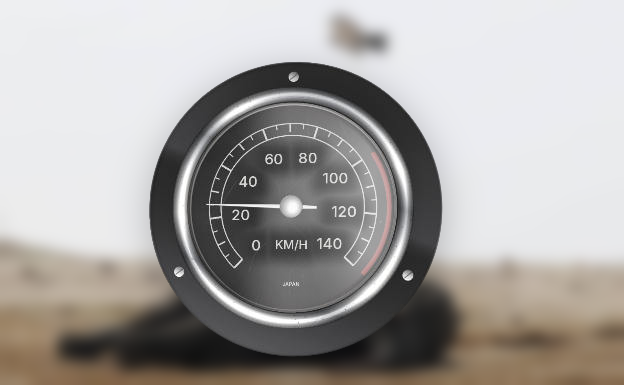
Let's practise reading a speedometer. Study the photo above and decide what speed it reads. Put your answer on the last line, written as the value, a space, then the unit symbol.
25 km/h
